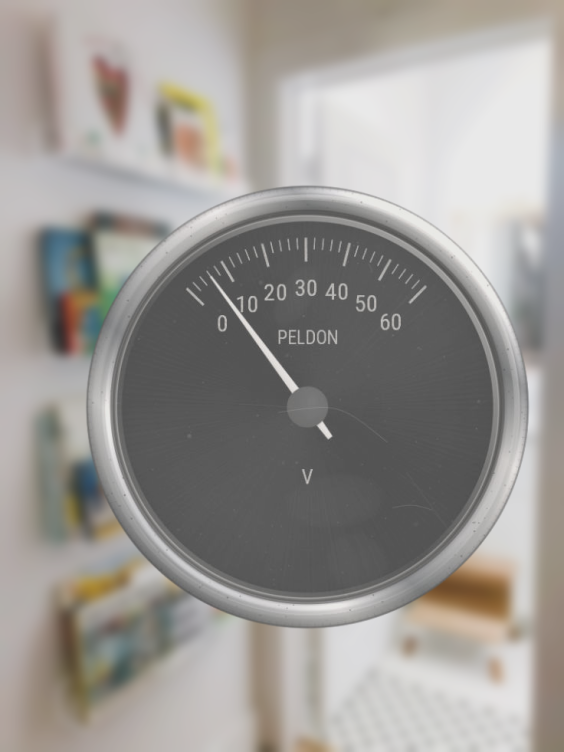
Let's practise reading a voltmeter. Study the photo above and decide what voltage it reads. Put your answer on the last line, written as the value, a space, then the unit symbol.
6 V
